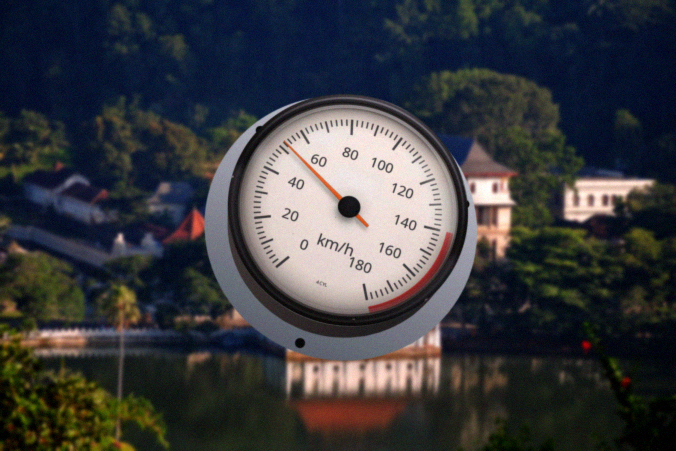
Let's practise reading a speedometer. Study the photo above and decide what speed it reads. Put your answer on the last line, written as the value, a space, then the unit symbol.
52 km/h
